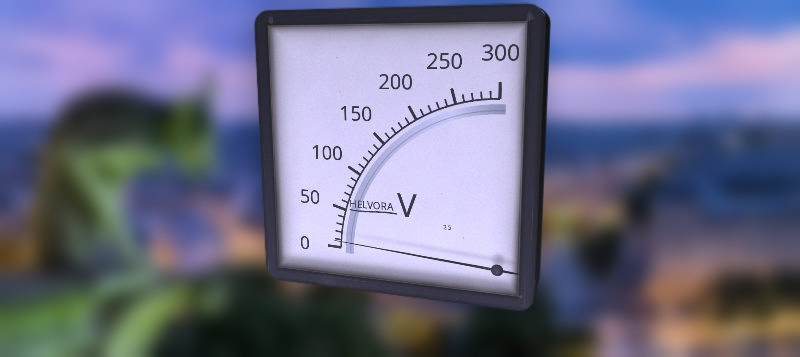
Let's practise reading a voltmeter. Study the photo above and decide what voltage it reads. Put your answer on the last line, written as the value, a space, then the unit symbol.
10 V
